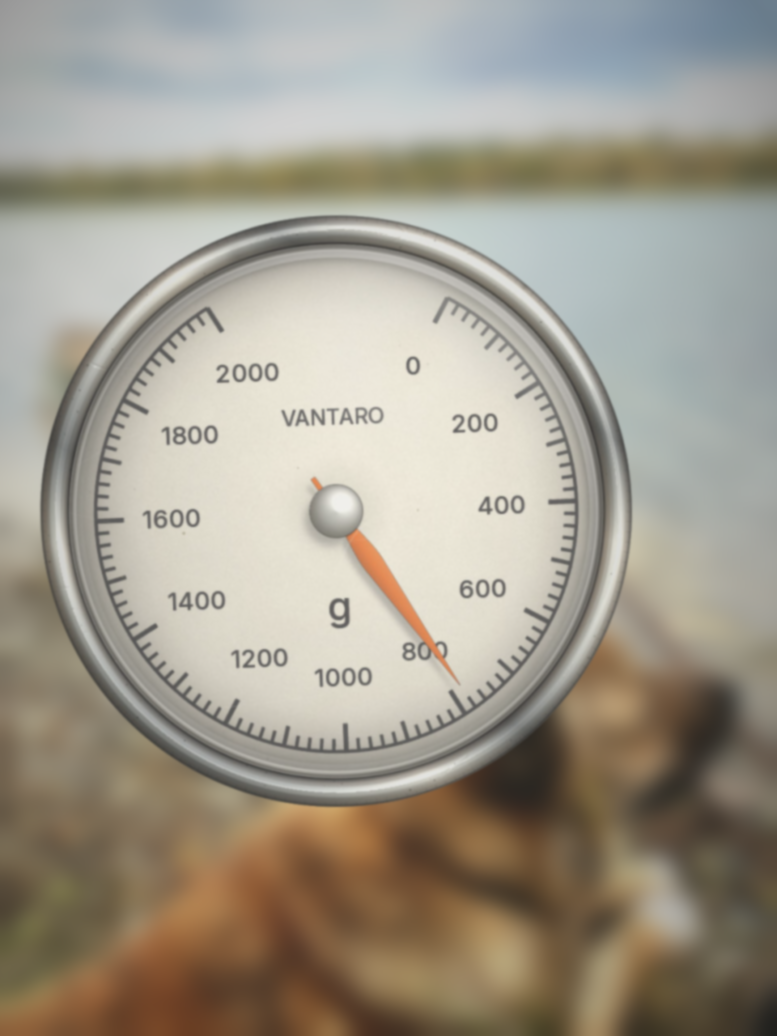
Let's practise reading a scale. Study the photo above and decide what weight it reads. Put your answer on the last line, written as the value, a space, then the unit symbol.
780 g
